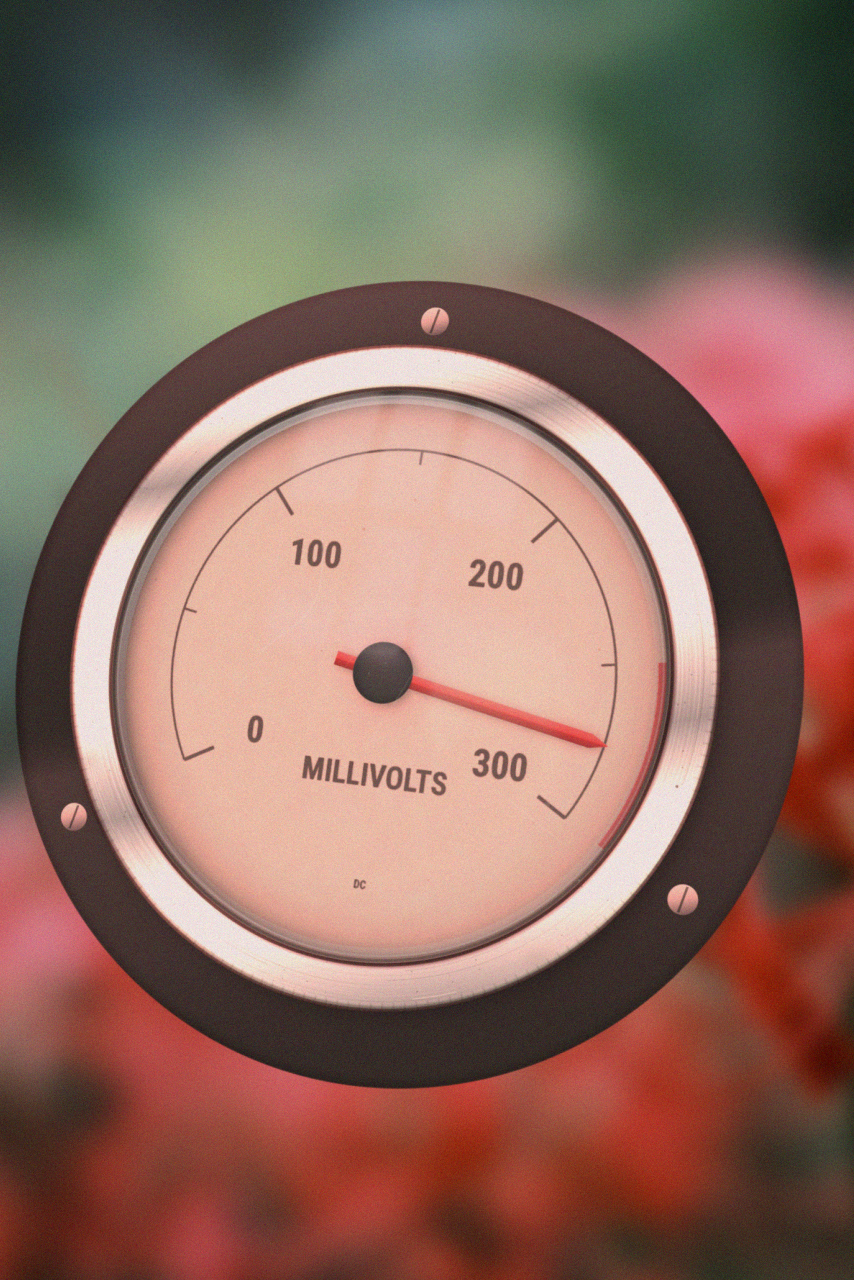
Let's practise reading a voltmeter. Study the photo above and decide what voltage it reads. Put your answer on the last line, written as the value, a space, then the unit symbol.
275 mV
